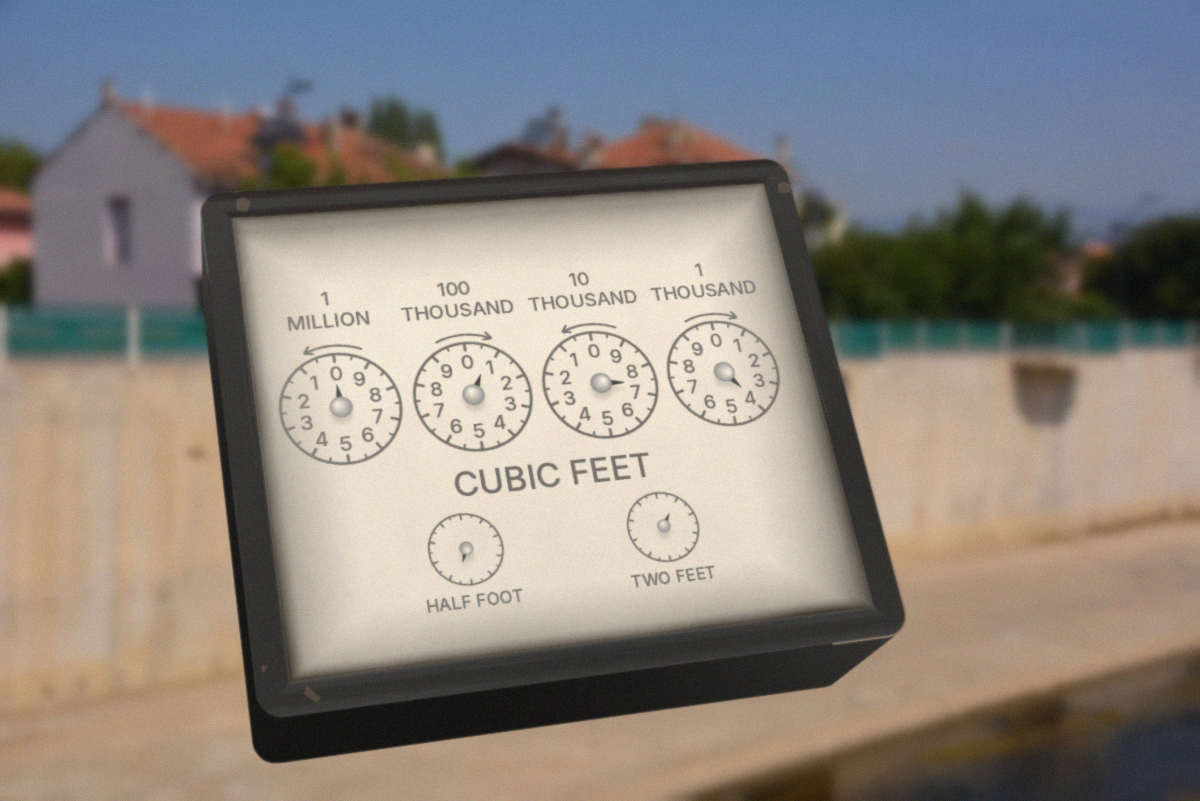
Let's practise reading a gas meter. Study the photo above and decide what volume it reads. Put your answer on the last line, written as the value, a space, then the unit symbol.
7400 ft³
